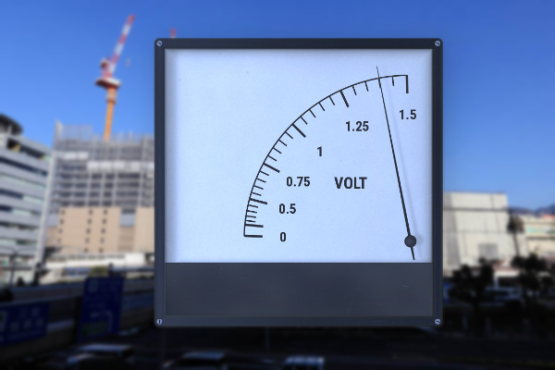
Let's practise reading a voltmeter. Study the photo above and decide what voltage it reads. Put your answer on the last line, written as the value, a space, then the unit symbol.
1.4 V
